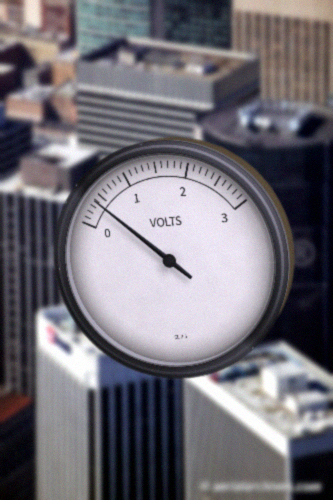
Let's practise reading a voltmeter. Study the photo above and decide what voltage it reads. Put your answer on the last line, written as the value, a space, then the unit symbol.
0.4 V
